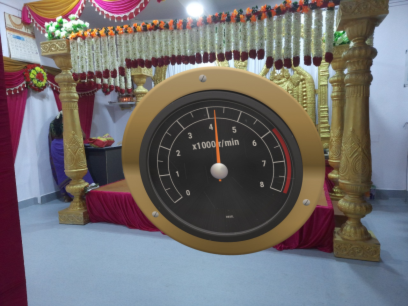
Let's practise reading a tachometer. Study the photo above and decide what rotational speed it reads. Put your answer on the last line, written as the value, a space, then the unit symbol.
4250 rpm
